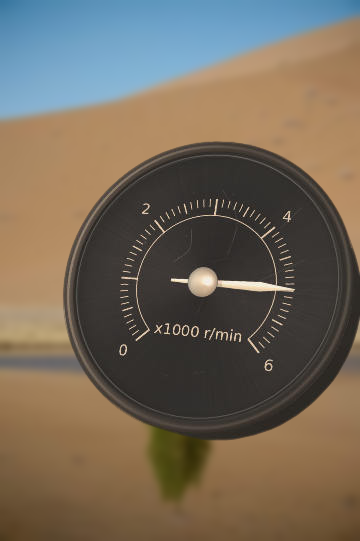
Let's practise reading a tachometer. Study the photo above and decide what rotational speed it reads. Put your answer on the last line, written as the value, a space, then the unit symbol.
5000 rpm
